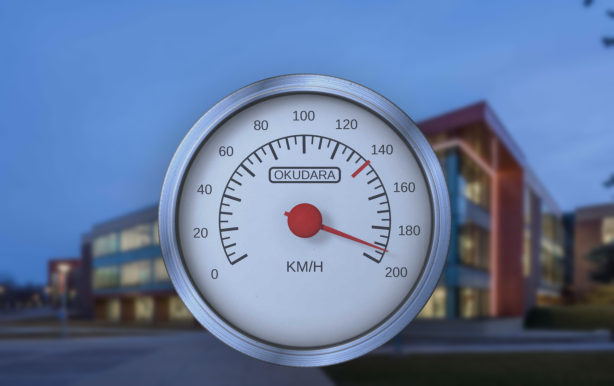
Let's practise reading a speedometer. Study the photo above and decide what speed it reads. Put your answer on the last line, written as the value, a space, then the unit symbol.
192.5 km/h
